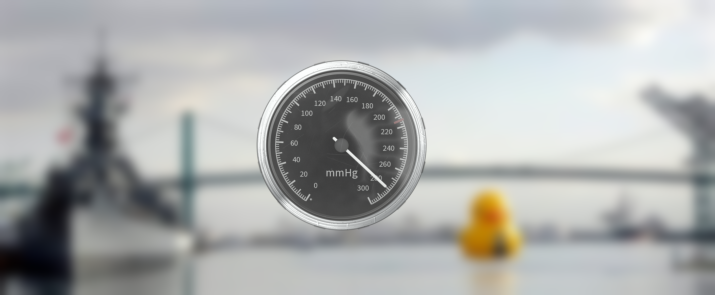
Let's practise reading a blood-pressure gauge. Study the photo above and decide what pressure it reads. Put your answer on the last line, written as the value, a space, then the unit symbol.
280 mmHg
